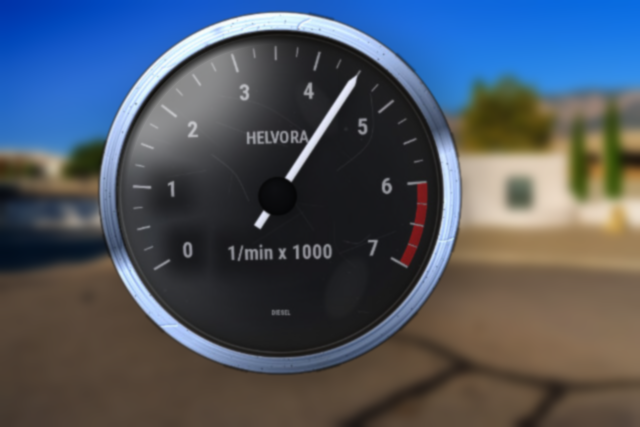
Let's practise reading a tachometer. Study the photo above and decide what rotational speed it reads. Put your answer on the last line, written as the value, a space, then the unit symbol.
4500 rpm
